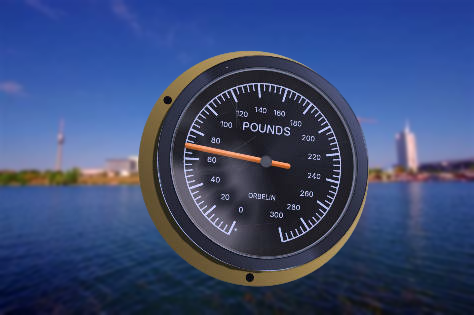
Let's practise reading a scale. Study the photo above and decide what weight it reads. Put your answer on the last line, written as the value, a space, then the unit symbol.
68 lb
